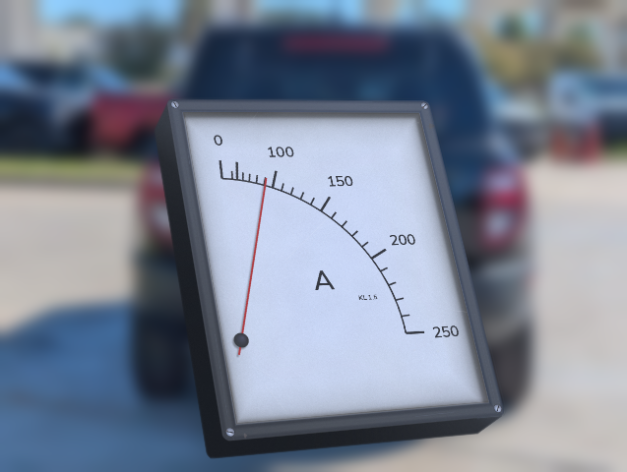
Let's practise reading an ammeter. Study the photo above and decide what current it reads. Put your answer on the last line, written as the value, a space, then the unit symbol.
90 A
